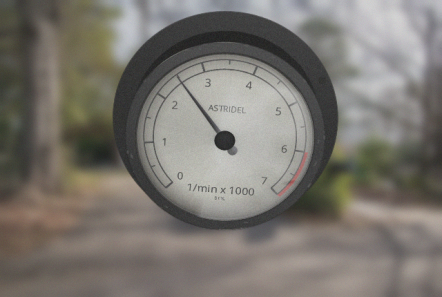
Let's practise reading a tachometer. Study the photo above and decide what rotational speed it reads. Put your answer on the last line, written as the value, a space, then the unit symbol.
2500 rpm
